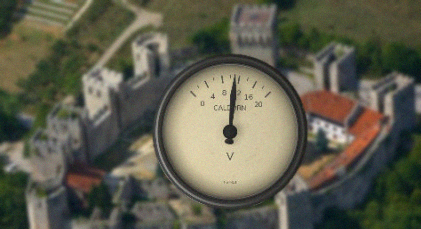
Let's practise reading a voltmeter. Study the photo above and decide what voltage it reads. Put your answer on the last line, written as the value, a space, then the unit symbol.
11 V
